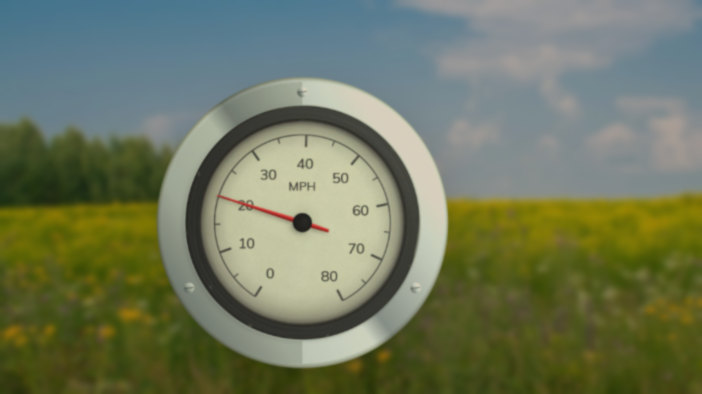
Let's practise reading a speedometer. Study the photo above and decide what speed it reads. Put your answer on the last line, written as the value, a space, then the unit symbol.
20 mph
